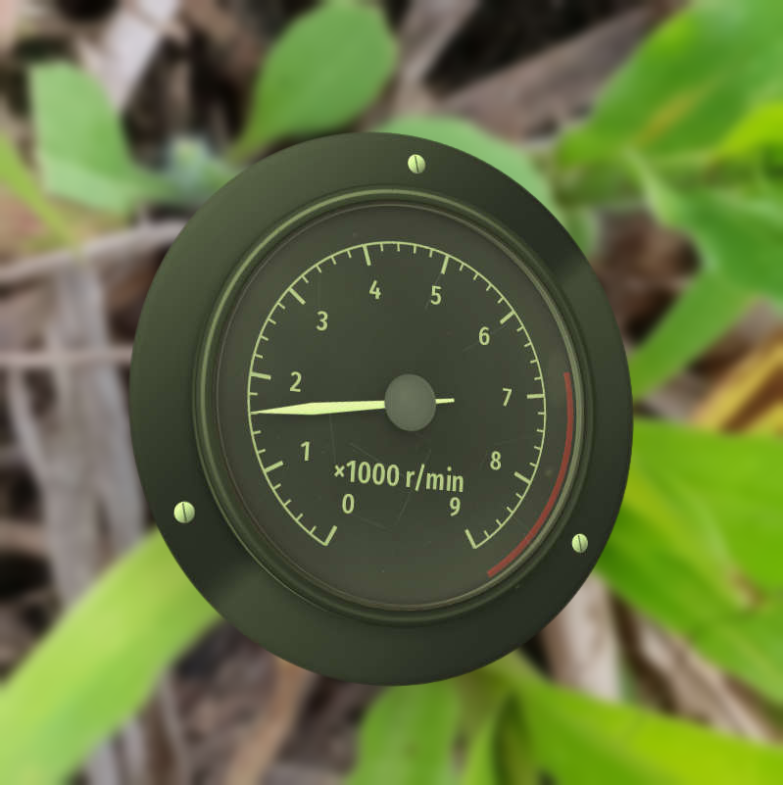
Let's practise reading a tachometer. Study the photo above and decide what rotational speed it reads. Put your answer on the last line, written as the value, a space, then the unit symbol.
1600 rpm
